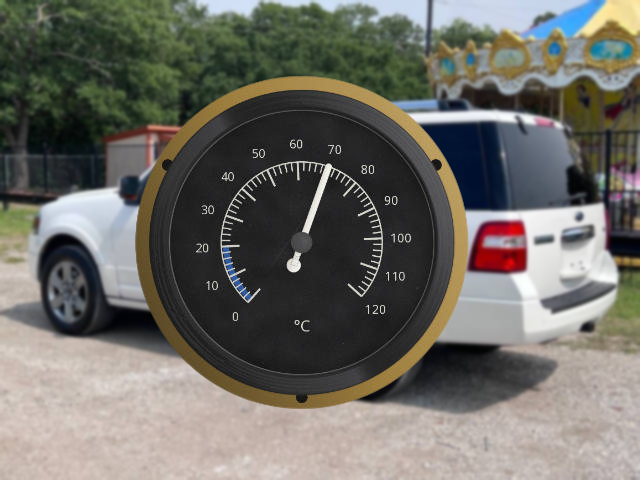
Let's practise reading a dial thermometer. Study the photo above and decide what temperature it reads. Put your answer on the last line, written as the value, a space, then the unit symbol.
70 °C
